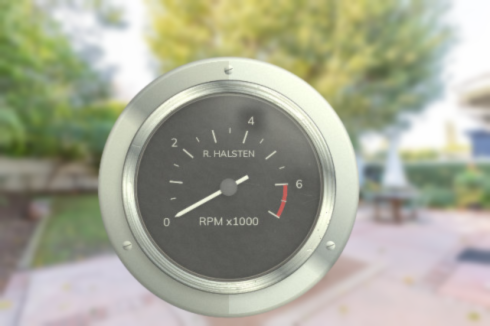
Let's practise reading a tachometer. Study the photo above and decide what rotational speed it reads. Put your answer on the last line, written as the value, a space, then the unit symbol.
0 rpm
